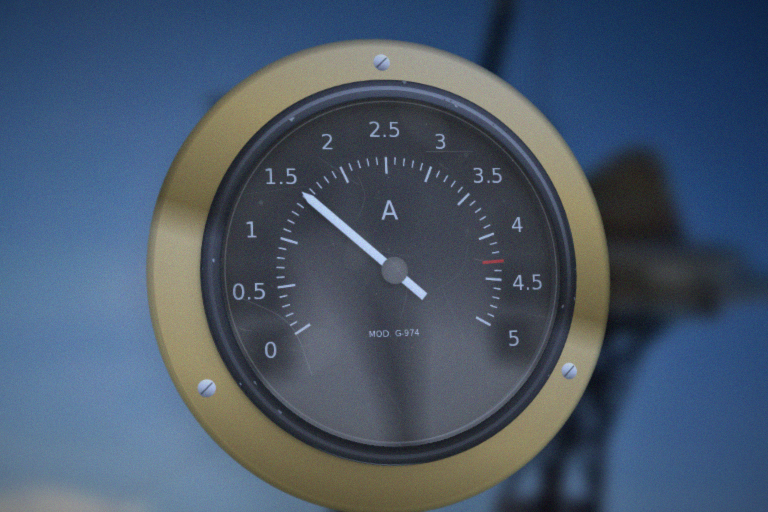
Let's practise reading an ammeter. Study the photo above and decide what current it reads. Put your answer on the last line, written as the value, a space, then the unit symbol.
1.5 A
